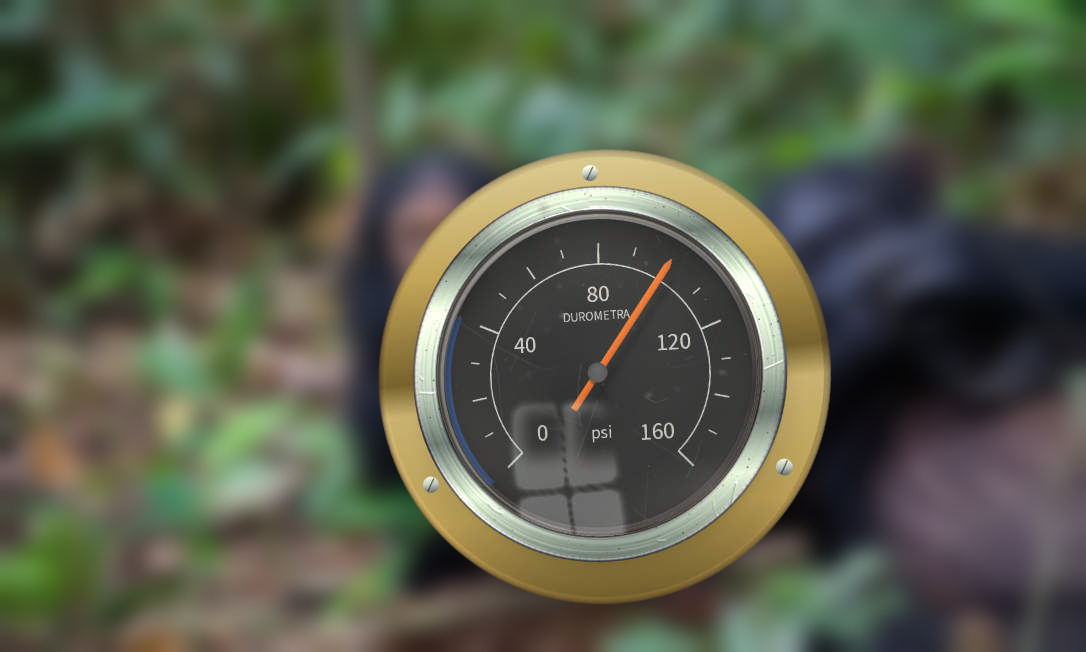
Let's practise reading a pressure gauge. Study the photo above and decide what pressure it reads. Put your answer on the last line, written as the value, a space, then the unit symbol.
100 psi
